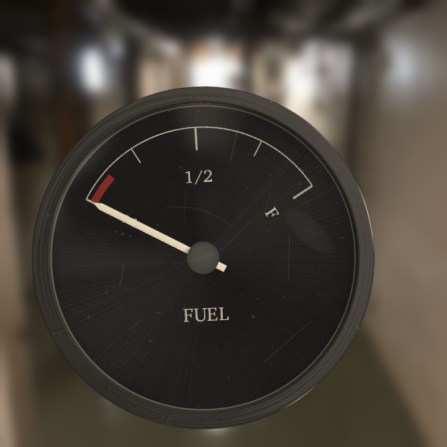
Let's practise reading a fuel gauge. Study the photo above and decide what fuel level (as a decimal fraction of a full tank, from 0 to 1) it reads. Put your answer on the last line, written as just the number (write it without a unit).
0
